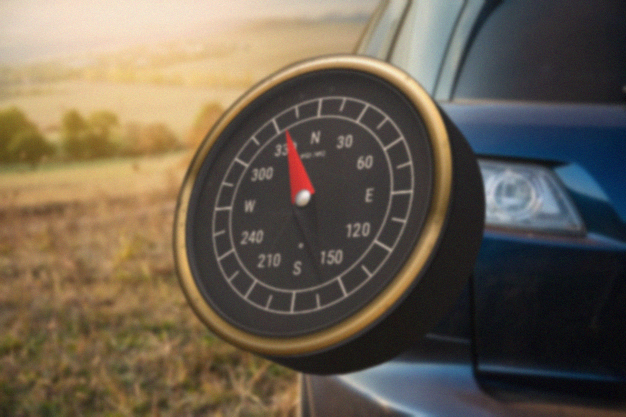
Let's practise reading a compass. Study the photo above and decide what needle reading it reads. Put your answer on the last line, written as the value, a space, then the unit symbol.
337.5 °
